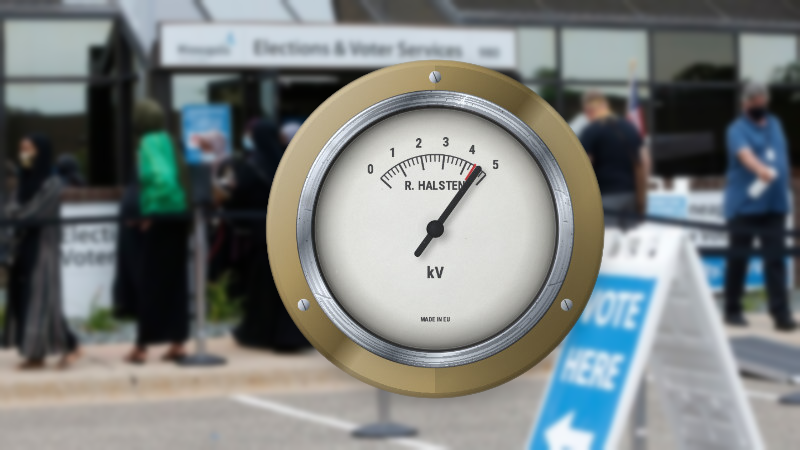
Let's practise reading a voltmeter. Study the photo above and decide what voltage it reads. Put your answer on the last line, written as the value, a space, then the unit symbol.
4.6 kV
